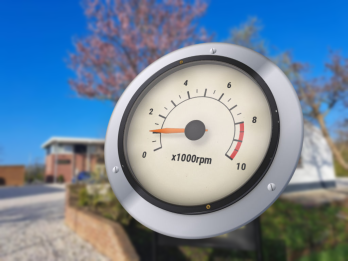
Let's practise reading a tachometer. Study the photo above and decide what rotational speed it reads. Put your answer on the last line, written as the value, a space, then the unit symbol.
1000 rpm
